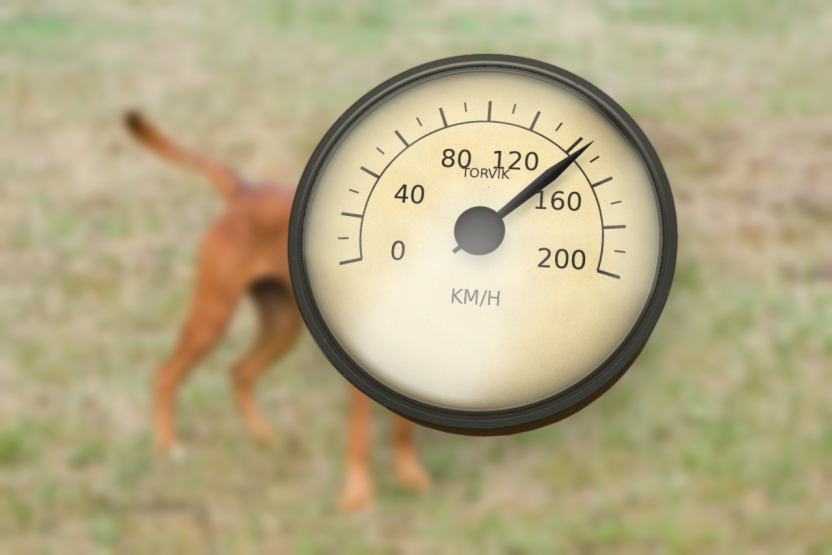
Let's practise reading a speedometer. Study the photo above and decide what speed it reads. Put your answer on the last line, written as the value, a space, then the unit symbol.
145 km/h
